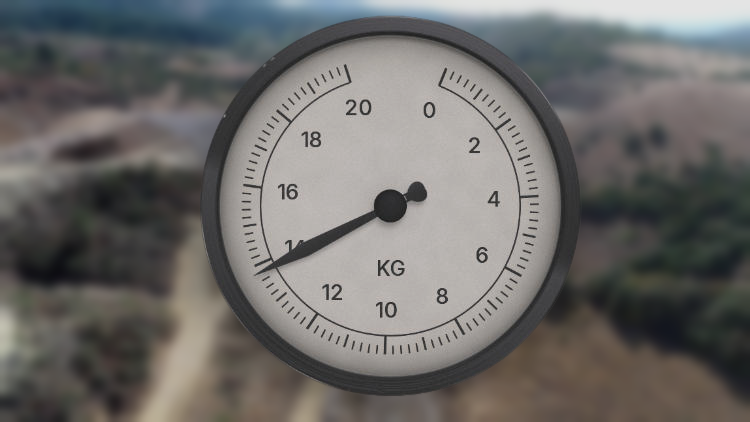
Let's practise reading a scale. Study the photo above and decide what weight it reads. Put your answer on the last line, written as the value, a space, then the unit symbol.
13.8 kg
